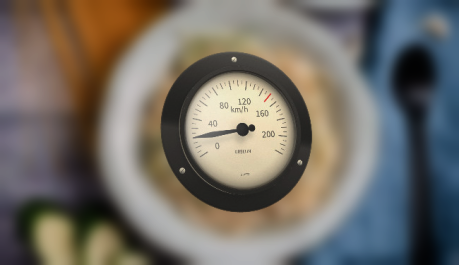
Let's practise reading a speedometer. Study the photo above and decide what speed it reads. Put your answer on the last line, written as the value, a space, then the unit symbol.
20 km/h
